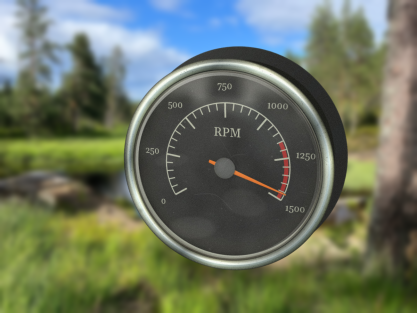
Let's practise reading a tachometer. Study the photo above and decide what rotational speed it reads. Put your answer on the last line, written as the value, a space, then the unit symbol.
1450 rpm
